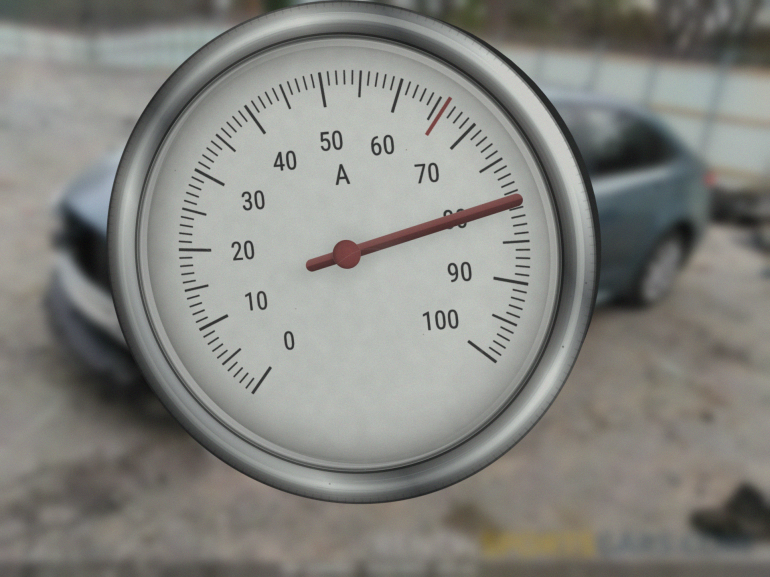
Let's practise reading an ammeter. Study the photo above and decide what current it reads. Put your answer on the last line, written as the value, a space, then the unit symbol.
80 A
